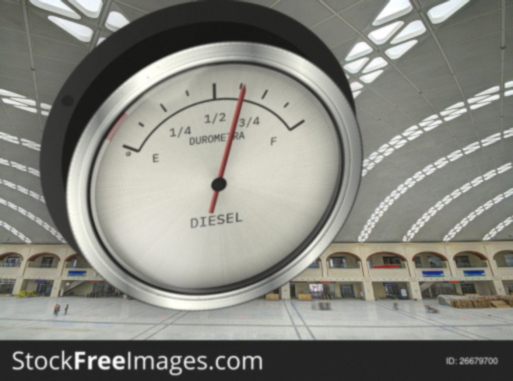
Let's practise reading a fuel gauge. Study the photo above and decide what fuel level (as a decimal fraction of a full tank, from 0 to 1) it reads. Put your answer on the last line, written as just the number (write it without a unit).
0.625
